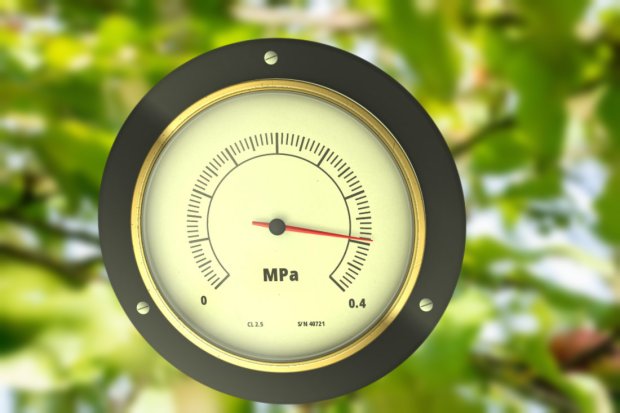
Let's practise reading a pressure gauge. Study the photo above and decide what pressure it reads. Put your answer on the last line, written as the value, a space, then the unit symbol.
0.345 MPa
